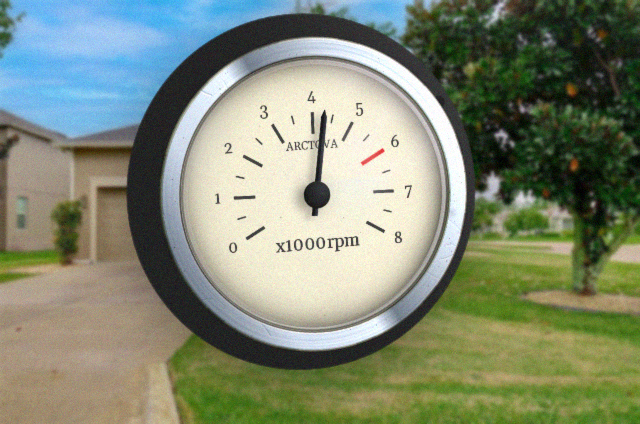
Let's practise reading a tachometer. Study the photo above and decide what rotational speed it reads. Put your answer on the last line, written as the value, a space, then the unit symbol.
4250 rpm
